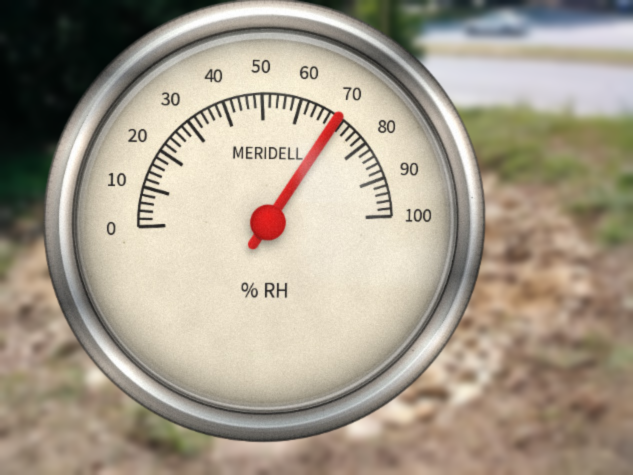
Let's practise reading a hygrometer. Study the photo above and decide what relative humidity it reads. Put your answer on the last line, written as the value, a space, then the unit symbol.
70 %
